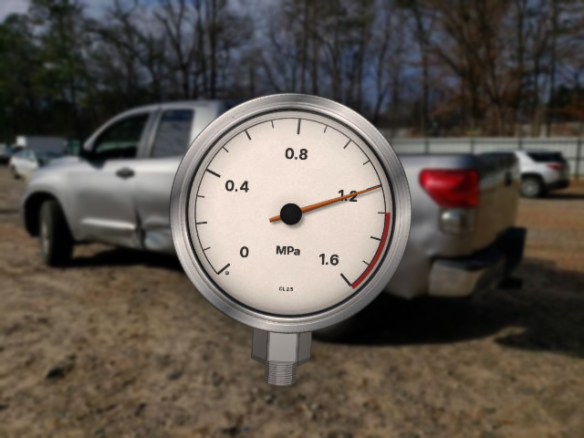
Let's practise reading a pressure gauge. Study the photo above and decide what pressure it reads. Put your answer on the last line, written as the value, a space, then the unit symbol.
1.2 MPa
